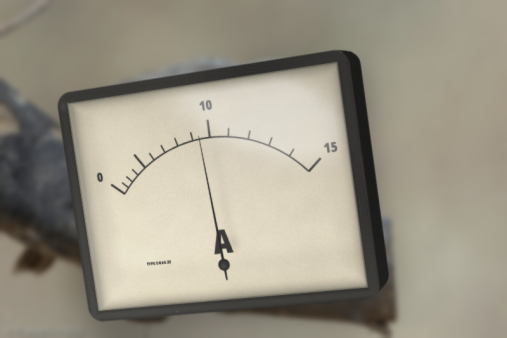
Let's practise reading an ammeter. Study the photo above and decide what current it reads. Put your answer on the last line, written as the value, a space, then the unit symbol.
9.5 A
